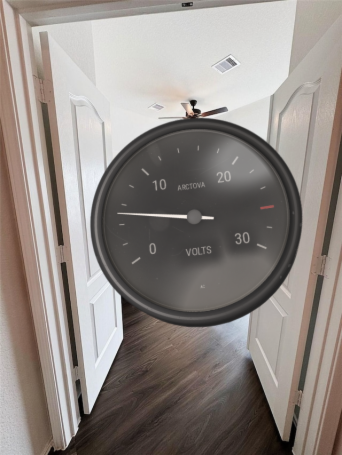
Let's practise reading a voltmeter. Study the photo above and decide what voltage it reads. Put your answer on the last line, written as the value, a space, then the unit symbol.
5 V
